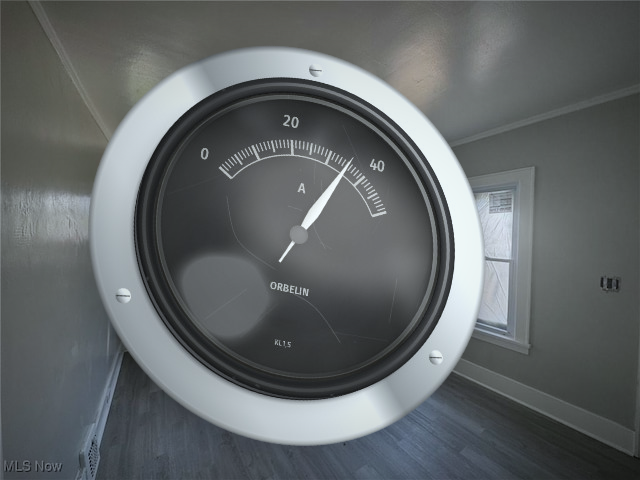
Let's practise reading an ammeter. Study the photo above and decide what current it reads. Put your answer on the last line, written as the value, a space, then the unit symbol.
35 A
